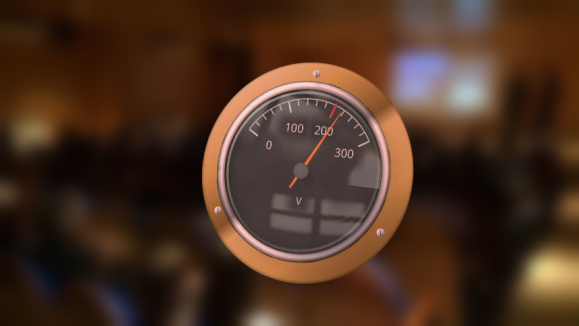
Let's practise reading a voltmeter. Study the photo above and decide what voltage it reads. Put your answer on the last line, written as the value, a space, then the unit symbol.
220 V
